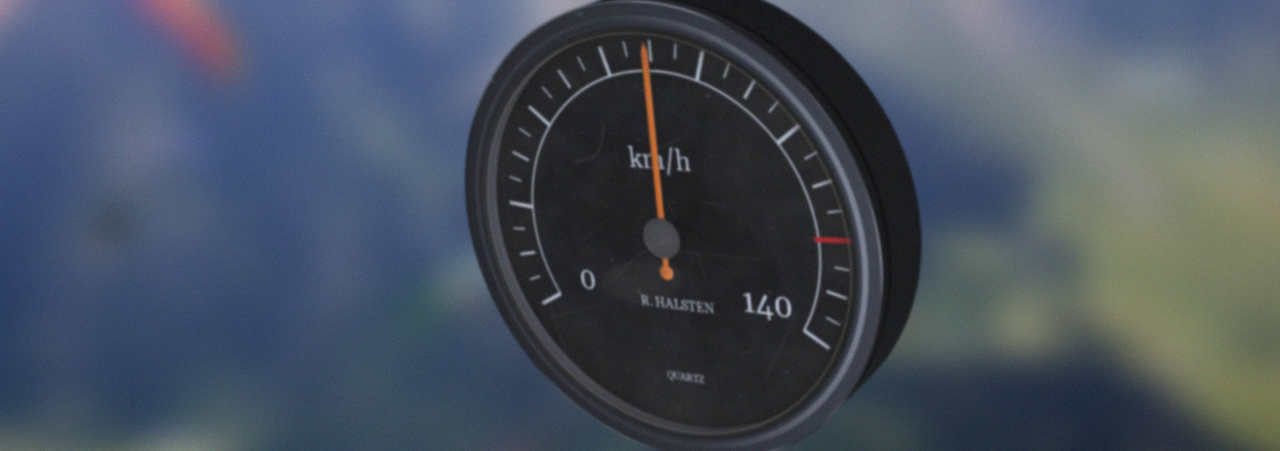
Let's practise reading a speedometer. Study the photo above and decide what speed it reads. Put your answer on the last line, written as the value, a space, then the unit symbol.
70 km/h
